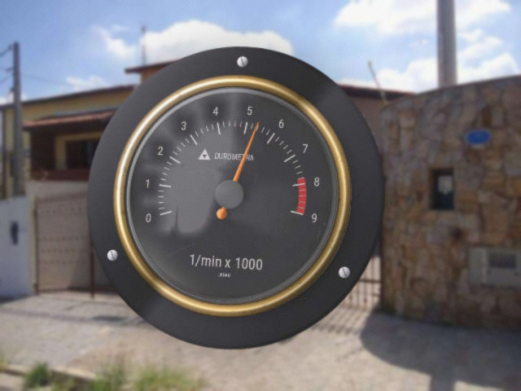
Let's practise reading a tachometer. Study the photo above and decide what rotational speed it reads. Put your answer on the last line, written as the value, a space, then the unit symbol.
5400 rpm
